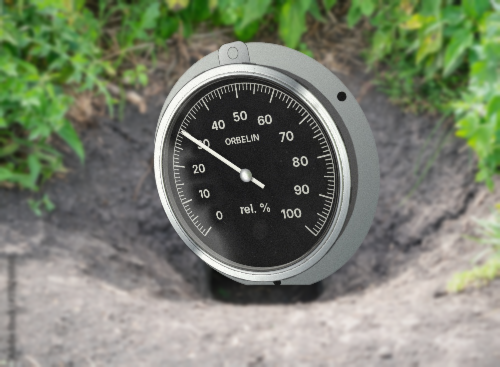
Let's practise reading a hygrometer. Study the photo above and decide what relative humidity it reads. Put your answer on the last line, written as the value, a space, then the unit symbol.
30 %
